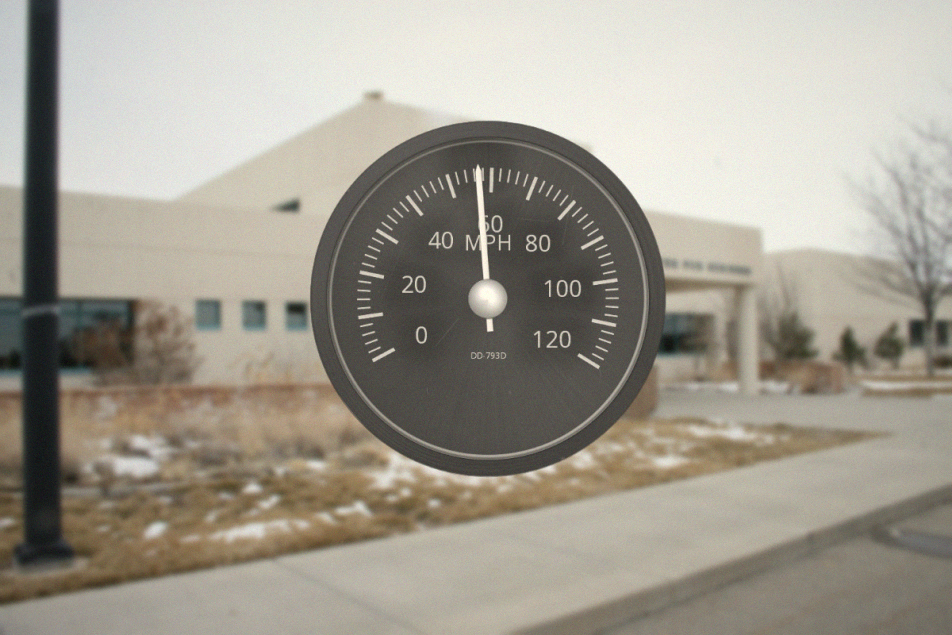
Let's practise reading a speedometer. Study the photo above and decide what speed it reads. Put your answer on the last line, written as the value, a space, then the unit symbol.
57 mph
